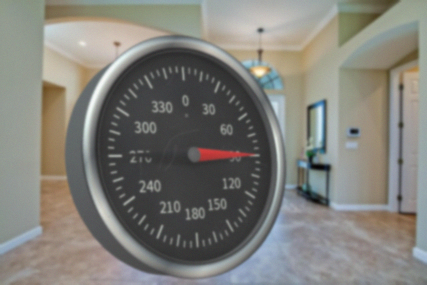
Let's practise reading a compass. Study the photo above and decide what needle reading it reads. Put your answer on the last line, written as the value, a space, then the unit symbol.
90 °
